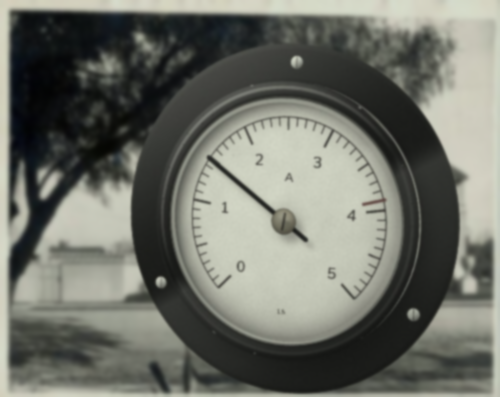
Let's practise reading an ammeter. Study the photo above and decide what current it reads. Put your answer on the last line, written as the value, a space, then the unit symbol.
1.5 A
